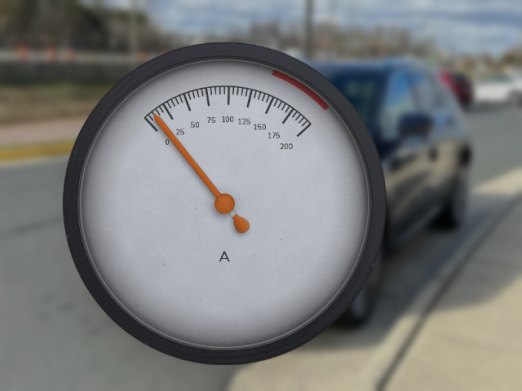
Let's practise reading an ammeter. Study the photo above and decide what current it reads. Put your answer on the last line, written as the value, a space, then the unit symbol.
10 A
